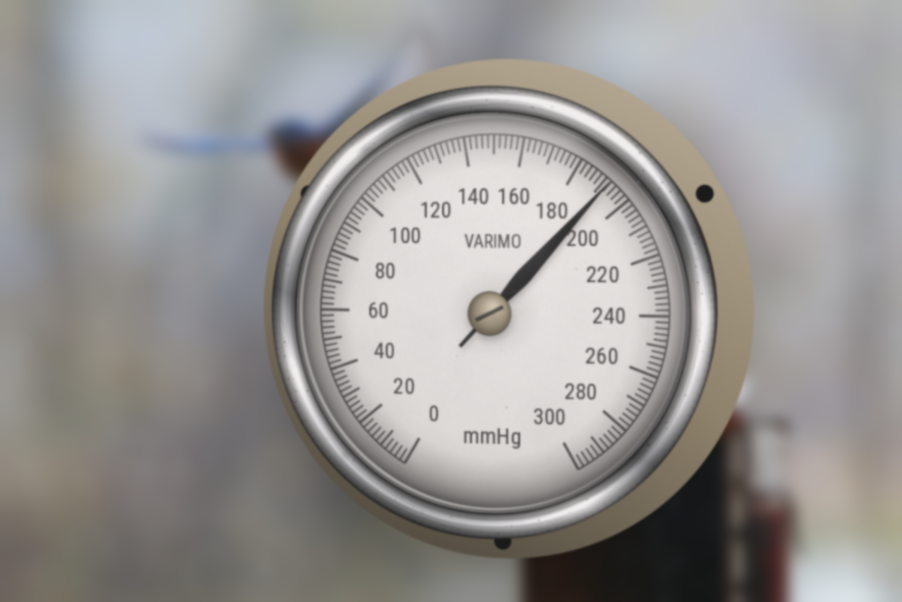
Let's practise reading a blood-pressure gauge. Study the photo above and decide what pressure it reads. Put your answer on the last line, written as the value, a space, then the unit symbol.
192 mmHg
